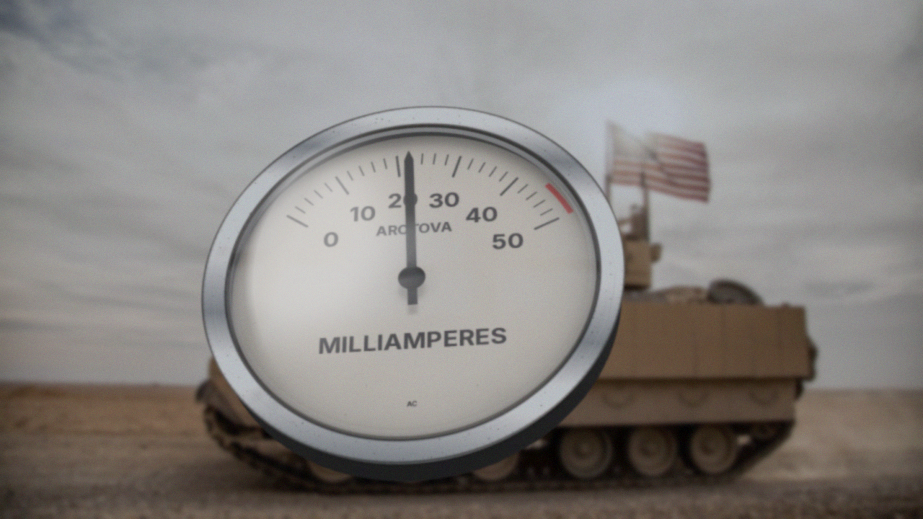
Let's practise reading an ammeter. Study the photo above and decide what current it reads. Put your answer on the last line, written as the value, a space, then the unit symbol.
22 mA
